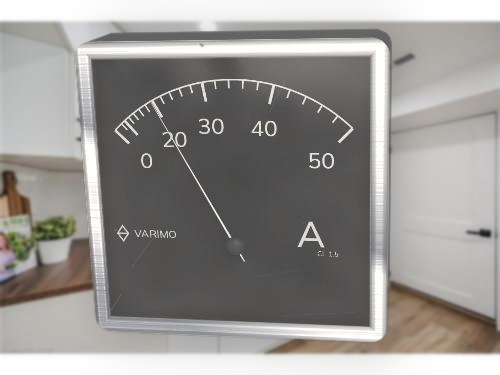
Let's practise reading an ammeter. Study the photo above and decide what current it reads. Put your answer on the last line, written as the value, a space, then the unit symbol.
20 A
